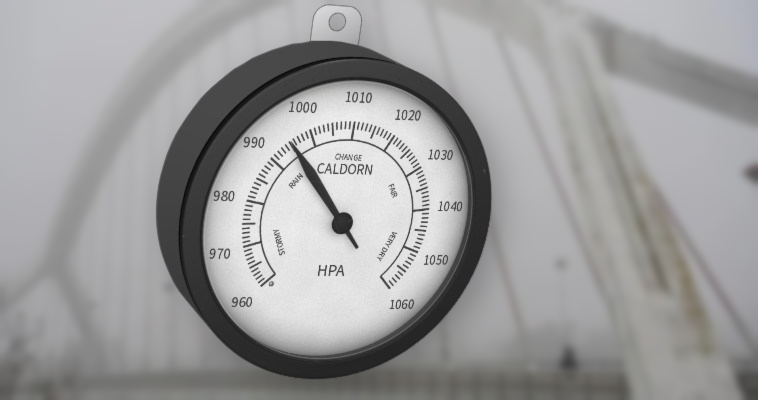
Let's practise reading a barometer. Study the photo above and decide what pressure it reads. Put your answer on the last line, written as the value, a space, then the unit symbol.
995 hPa
